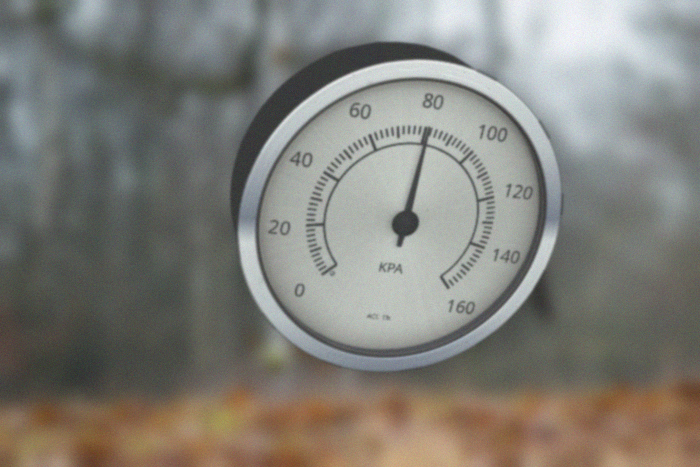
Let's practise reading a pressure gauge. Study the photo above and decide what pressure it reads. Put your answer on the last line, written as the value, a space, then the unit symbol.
80 kPa
